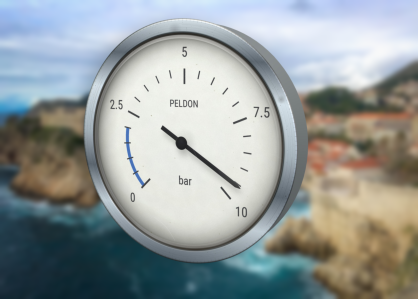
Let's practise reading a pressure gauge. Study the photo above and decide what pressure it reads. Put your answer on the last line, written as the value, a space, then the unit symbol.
9.5 bar
